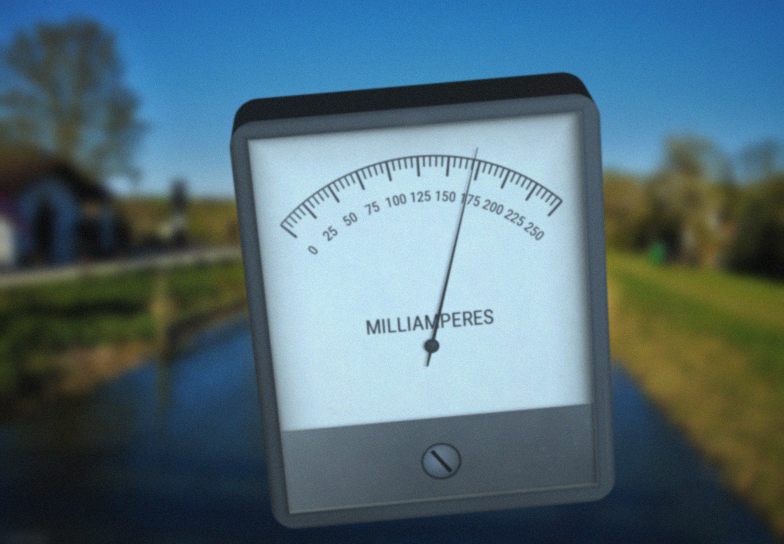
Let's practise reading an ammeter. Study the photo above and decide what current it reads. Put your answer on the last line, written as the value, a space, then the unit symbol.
170 mA
